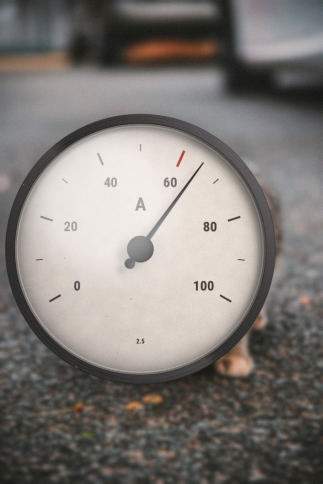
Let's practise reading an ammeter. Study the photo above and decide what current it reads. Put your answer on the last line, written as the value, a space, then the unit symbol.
65 A
